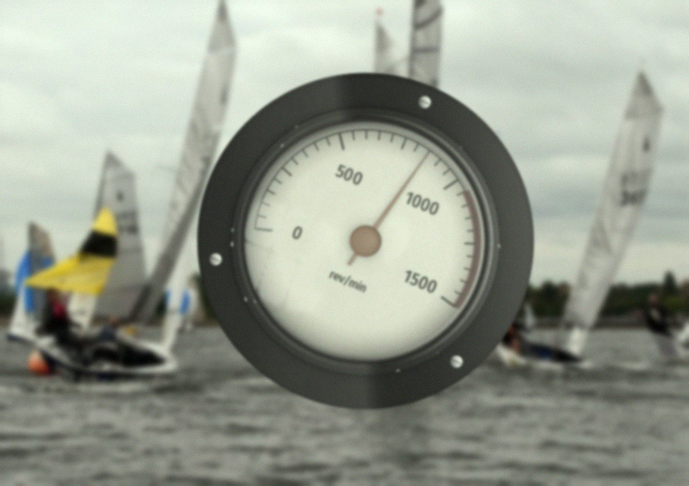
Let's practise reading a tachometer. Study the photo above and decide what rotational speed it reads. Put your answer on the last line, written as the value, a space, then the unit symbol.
850 rpm
